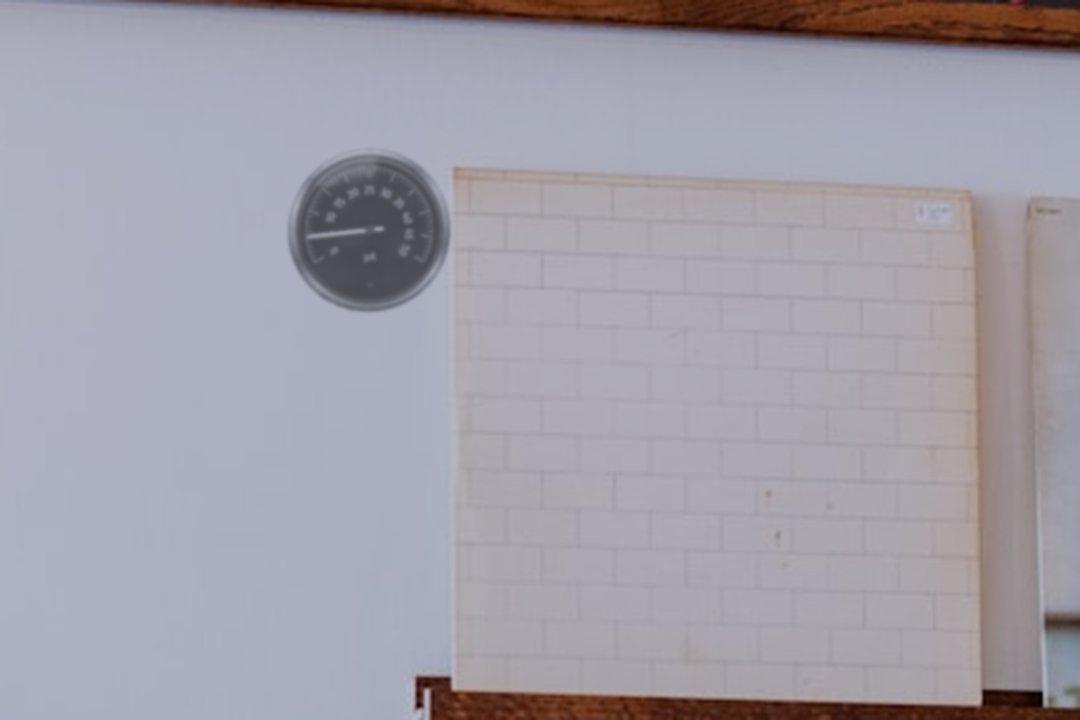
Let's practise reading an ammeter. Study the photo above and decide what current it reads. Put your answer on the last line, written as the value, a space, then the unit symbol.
5 µA
